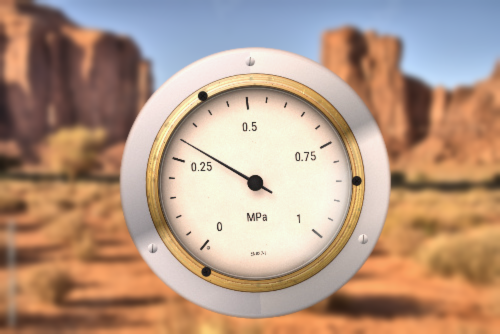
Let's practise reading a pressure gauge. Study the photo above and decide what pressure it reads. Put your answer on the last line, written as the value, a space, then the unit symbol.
0.3 MPa
